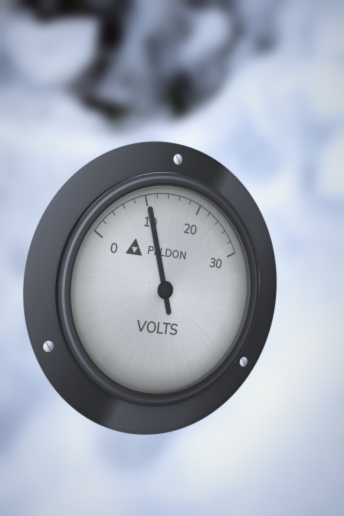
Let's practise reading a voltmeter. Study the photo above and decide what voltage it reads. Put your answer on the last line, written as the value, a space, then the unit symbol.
10 V
